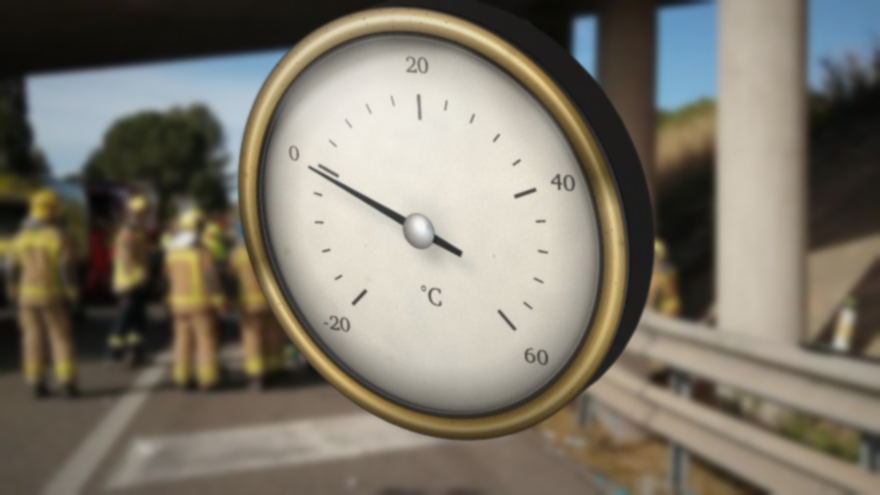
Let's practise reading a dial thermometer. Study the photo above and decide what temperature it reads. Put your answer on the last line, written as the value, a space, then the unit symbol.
0 °C
